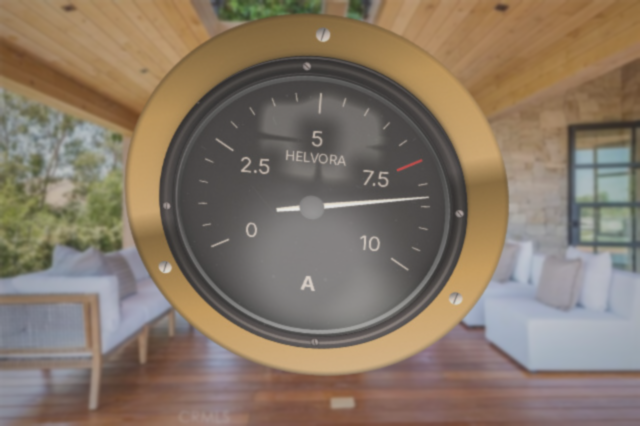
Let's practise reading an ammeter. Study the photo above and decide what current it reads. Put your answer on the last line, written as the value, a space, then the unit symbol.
8.25 A
